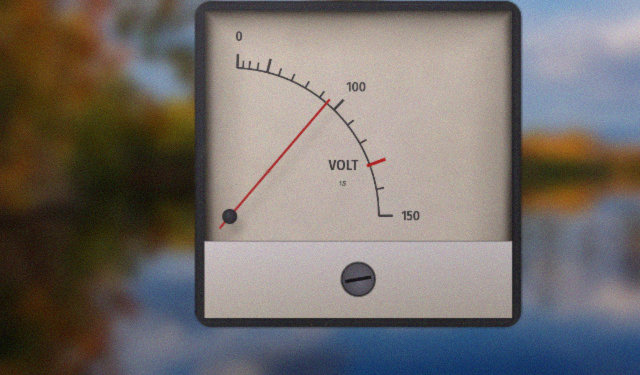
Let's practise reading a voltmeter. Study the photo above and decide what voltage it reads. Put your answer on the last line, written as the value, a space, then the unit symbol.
95 V
